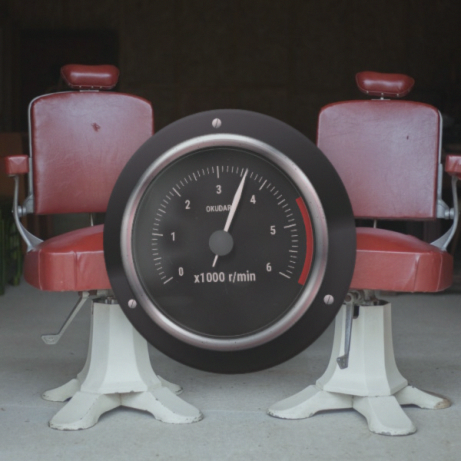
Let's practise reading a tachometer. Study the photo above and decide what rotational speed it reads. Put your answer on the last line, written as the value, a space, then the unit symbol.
3600 rpm
